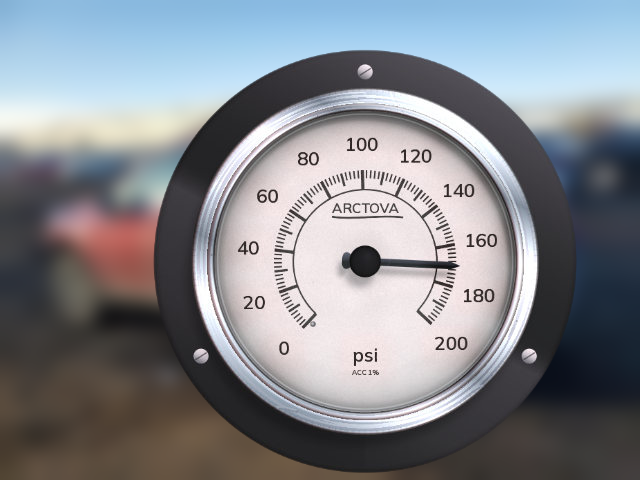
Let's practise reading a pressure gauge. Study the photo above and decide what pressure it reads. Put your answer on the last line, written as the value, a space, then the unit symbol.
170 psi
